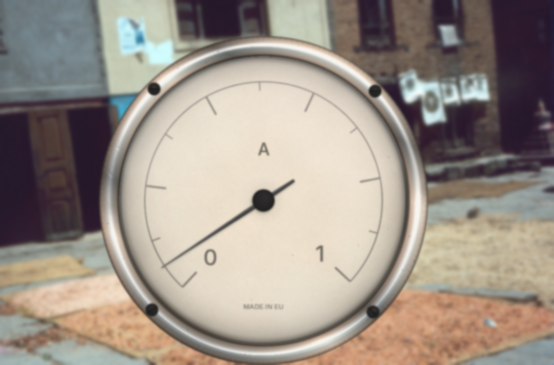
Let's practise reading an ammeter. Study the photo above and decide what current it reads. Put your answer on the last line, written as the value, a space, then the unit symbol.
0.05 A
